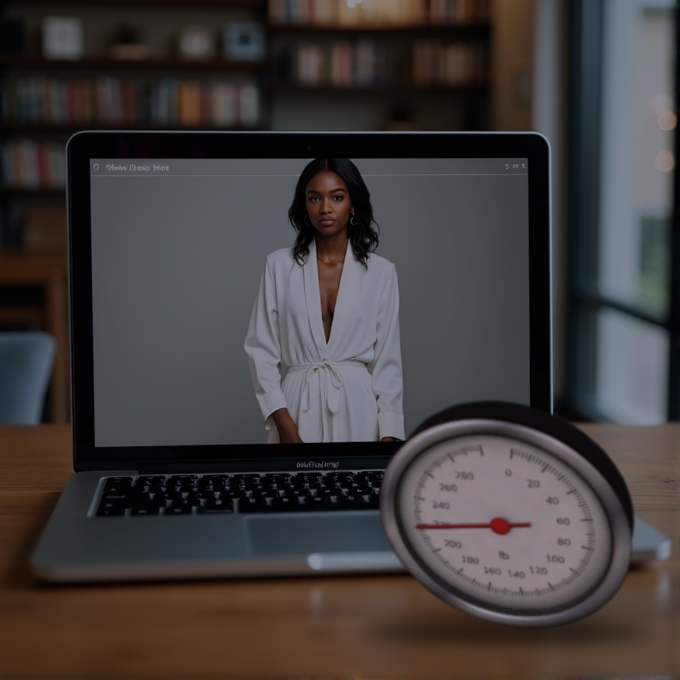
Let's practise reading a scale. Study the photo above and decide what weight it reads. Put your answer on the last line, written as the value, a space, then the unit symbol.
220 lb
